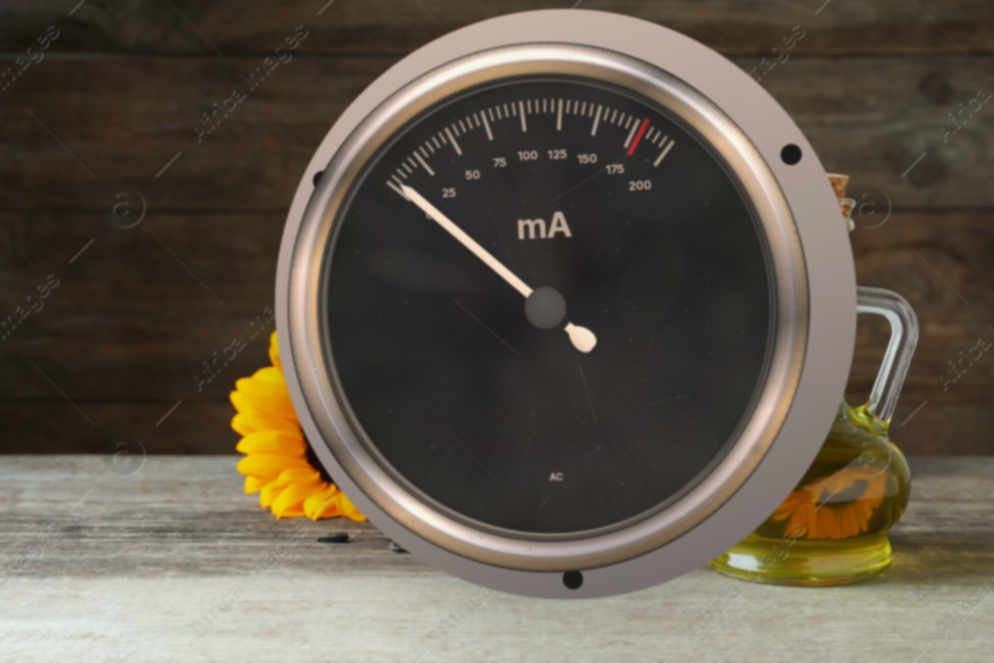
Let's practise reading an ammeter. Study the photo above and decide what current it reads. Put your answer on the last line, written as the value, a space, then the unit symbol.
5 mA
